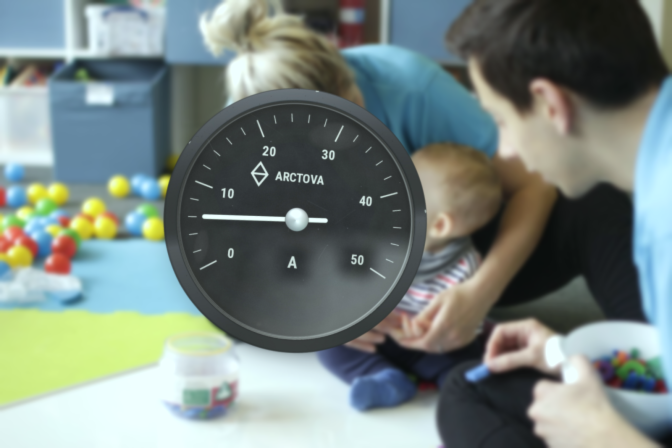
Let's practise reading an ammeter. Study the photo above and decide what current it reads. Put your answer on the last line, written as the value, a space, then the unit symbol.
6 A
